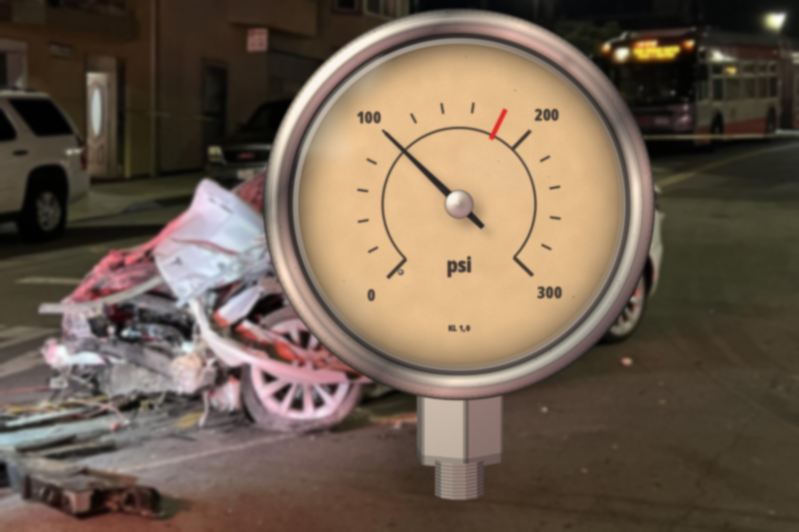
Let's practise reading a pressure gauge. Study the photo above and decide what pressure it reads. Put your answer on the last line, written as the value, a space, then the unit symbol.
100 psi
